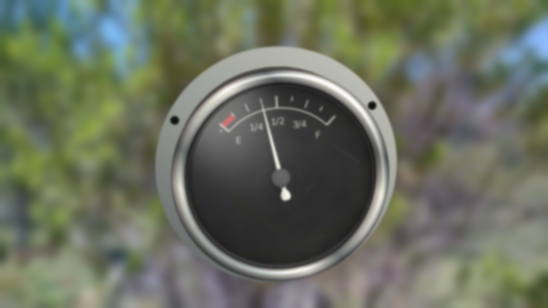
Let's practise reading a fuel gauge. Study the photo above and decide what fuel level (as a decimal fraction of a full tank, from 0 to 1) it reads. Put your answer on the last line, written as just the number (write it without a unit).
0.375
